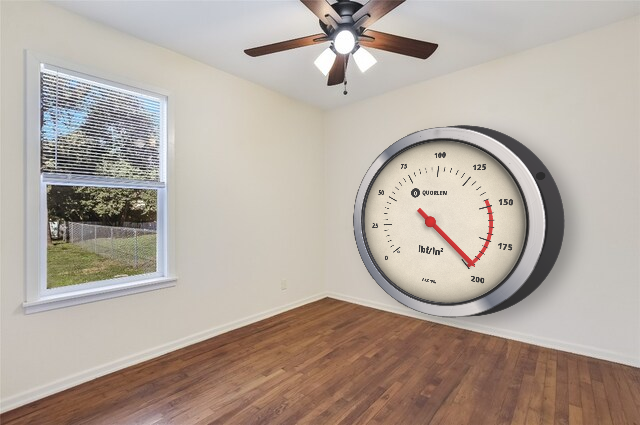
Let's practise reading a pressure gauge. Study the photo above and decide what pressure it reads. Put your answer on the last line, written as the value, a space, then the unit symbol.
195 psi
